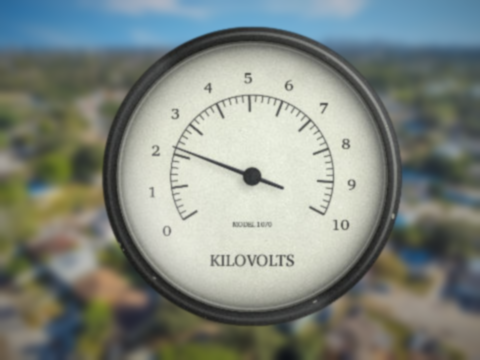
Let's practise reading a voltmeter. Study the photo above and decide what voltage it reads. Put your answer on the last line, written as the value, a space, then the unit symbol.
2.2 kV
